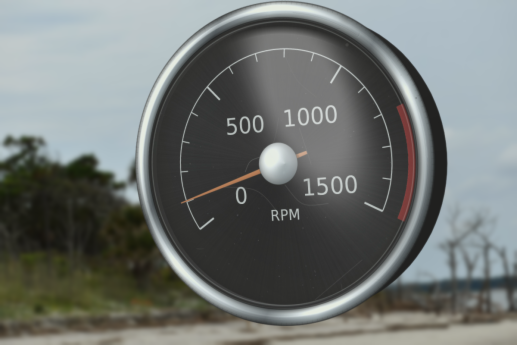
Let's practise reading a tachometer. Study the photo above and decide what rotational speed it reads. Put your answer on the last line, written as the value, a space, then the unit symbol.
100 rpm
